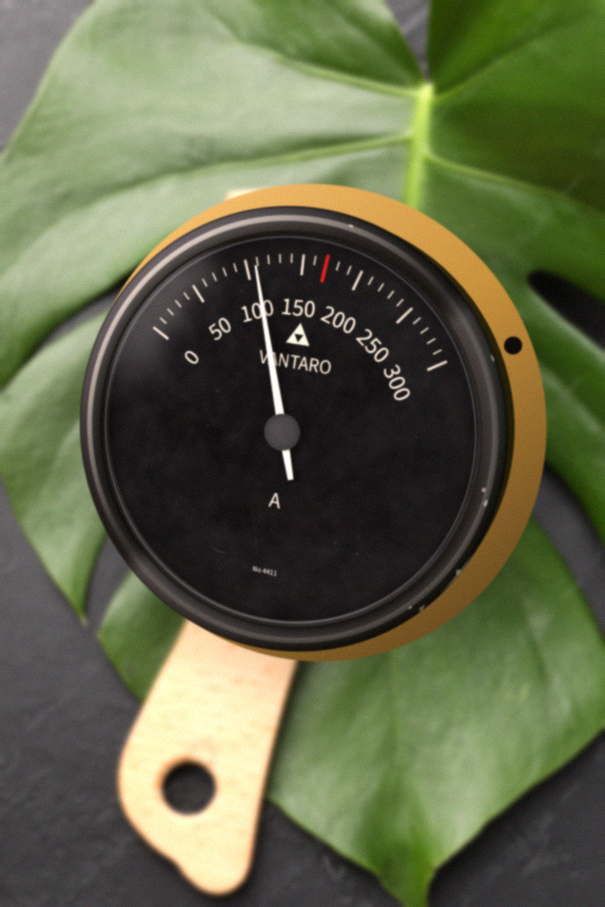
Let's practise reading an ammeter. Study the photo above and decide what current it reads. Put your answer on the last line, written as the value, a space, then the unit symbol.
110 A
